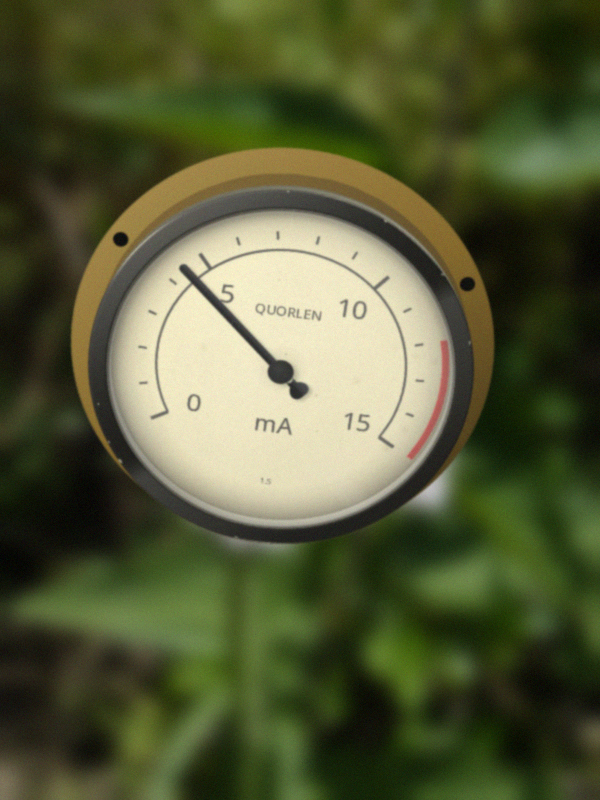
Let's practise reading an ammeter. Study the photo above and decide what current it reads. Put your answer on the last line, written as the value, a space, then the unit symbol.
4.5 mA
